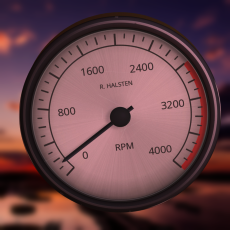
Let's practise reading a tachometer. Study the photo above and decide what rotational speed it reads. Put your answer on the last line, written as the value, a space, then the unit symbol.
150 rpm
